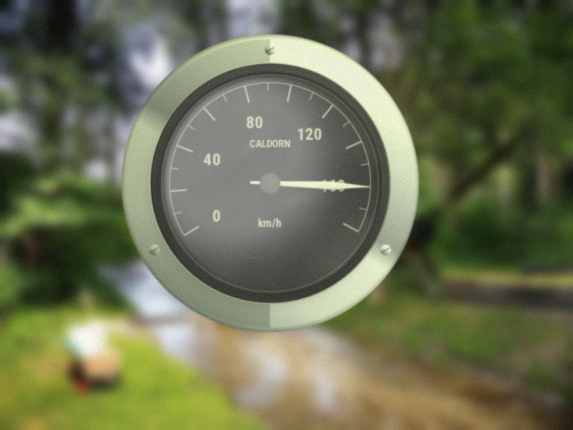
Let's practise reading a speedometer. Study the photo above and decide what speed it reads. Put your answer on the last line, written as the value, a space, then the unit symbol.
160 km/h
